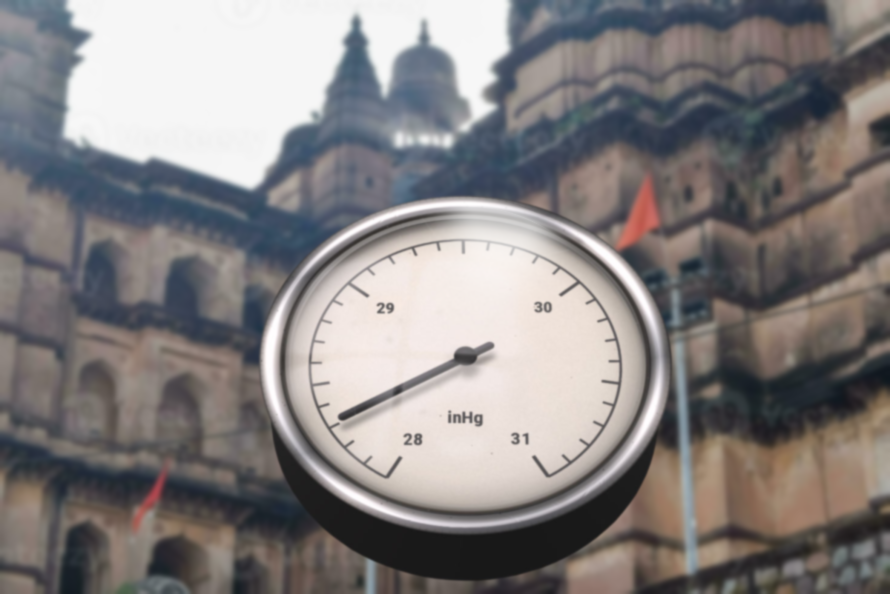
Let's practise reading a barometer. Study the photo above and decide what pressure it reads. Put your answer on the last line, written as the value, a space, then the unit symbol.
28.3 inHg
